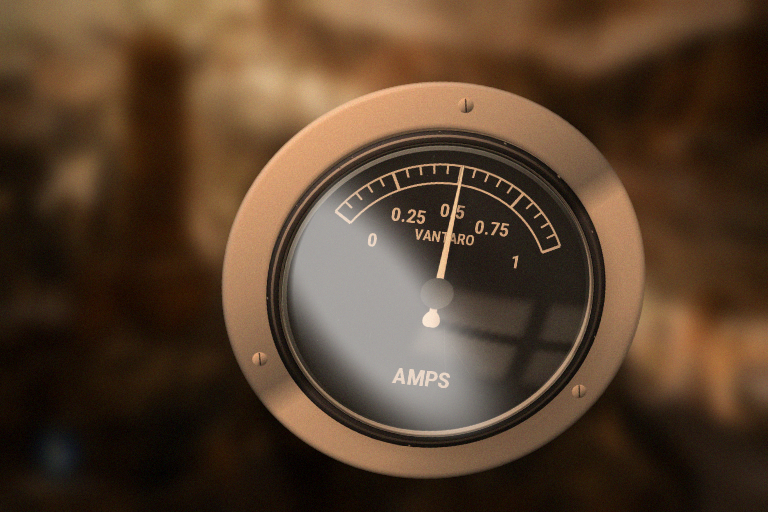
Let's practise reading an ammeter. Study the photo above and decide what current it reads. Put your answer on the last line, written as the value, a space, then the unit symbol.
0.5 A
